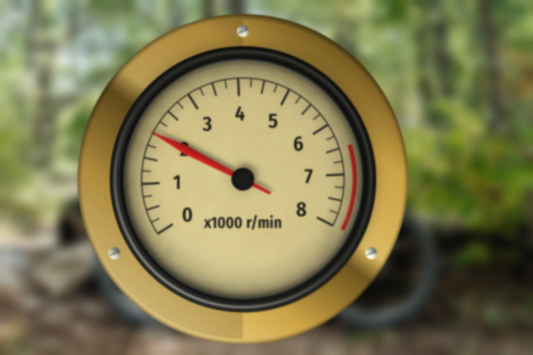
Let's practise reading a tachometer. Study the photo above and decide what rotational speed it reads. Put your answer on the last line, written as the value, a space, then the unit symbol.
2000 rpm
